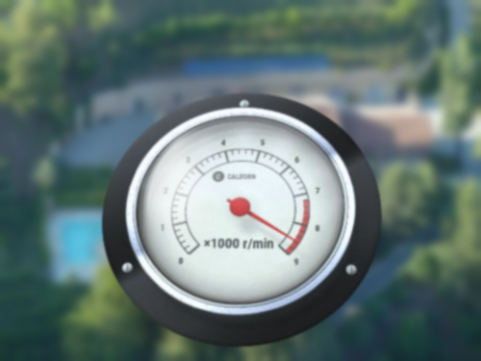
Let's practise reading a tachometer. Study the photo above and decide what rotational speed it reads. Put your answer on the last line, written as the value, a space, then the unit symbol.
8600 rpm
